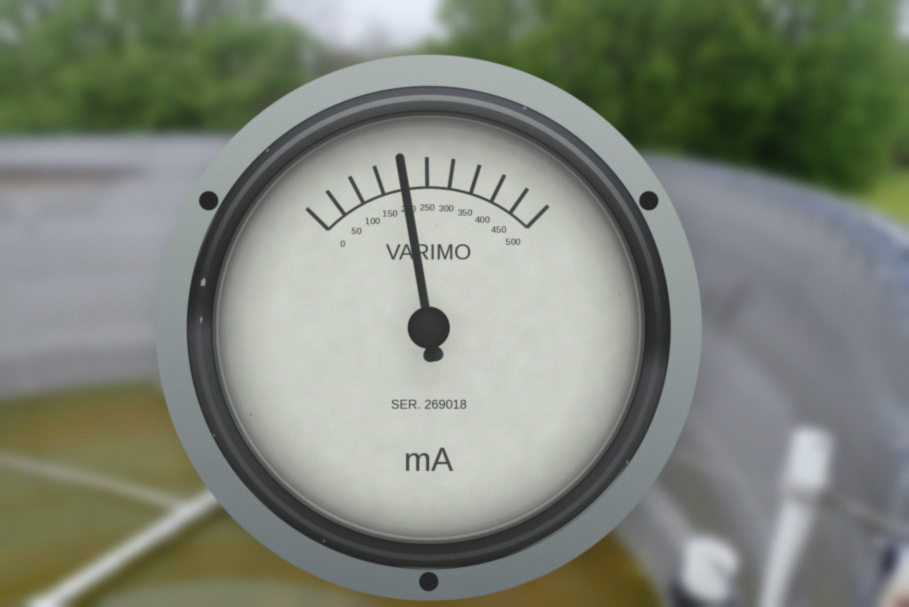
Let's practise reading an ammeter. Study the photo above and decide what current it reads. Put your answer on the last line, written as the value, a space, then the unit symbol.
200 mA
